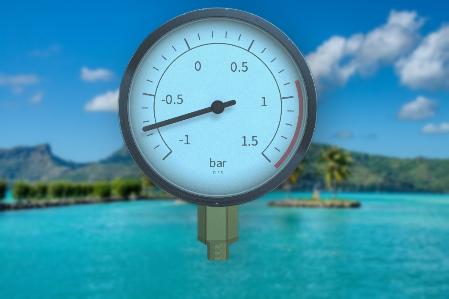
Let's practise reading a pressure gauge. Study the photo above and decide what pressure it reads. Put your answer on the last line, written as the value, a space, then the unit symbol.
-0.75 bar
